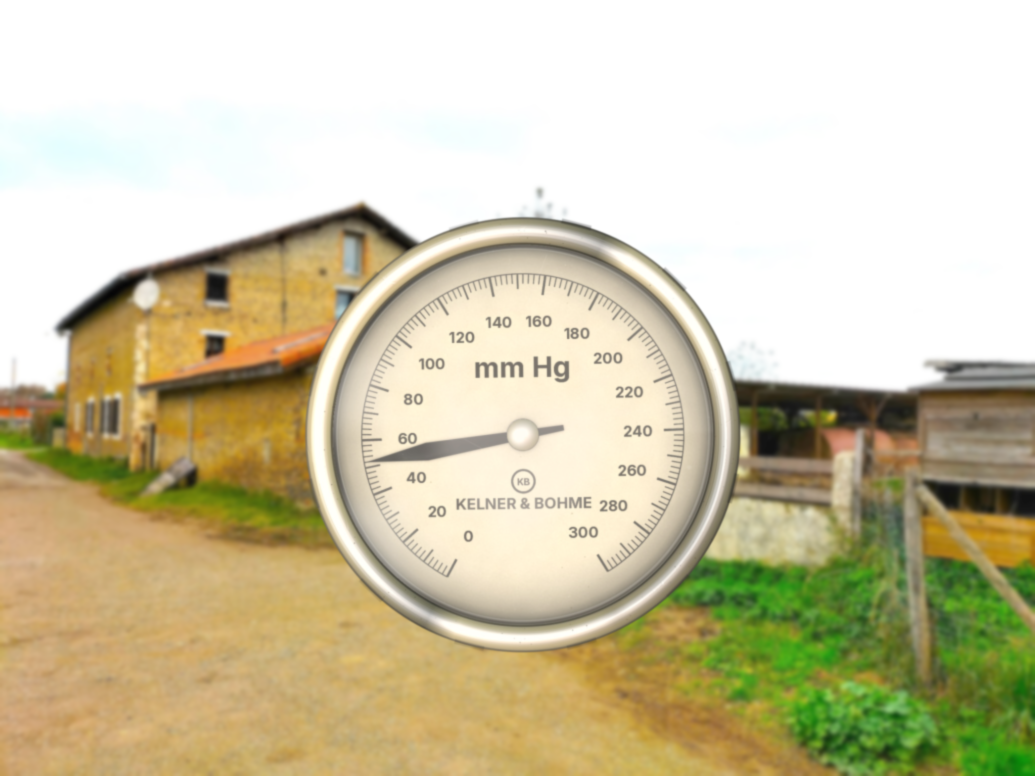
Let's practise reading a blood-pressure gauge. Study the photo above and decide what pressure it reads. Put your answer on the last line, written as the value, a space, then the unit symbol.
52 mmHg
